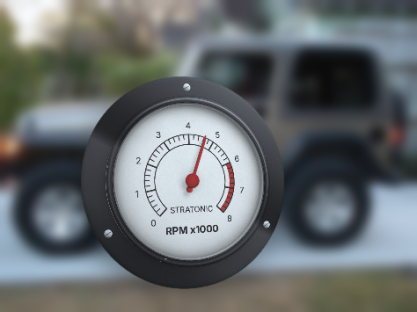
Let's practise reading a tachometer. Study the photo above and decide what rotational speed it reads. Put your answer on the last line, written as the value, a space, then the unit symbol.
4600 rpm
